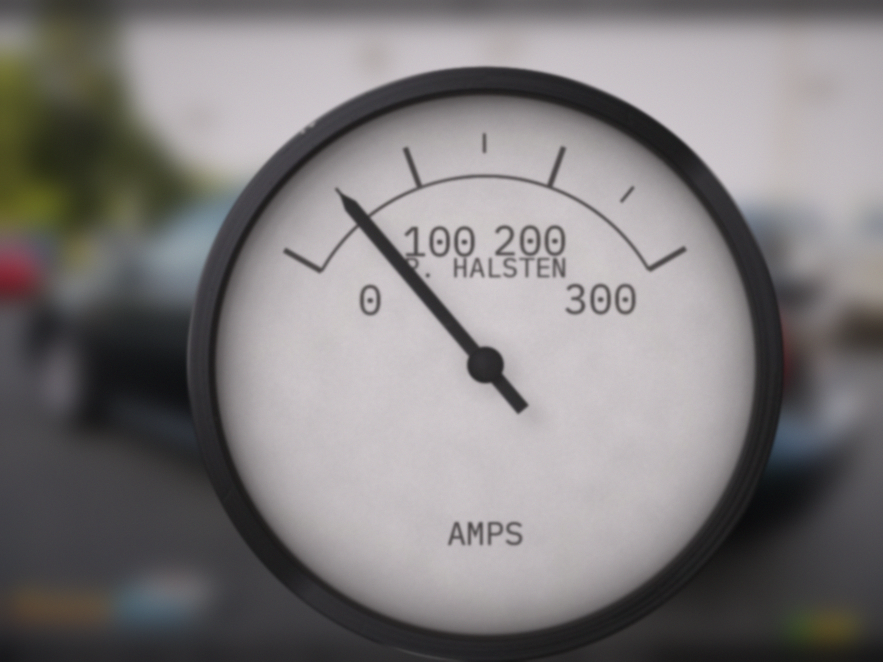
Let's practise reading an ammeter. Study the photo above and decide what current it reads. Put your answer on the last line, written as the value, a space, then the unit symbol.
50 A
